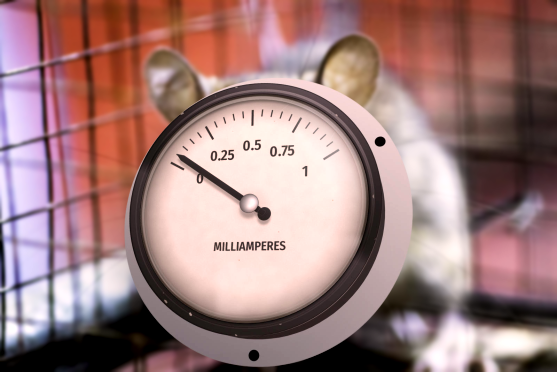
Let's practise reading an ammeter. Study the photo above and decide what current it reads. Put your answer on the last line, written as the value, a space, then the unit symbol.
0.05 mA
